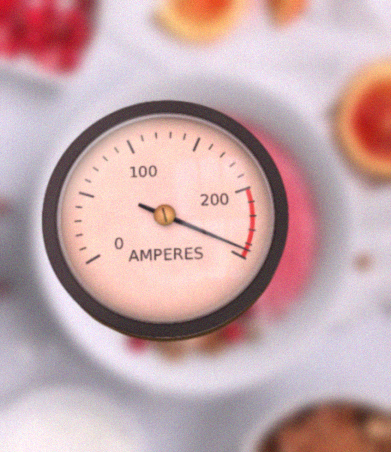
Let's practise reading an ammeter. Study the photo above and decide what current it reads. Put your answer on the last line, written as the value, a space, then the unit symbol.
245 A
